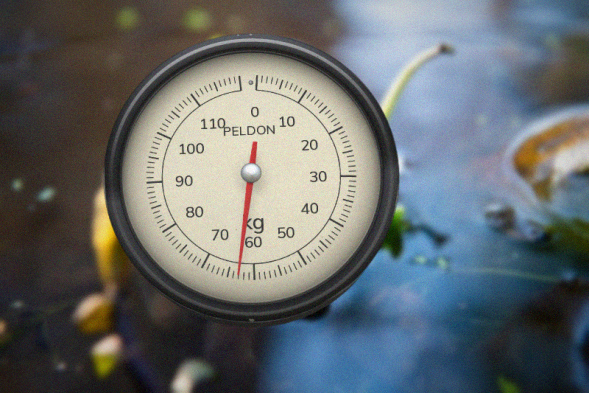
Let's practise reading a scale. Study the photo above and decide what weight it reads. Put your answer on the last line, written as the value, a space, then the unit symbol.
63 kg
